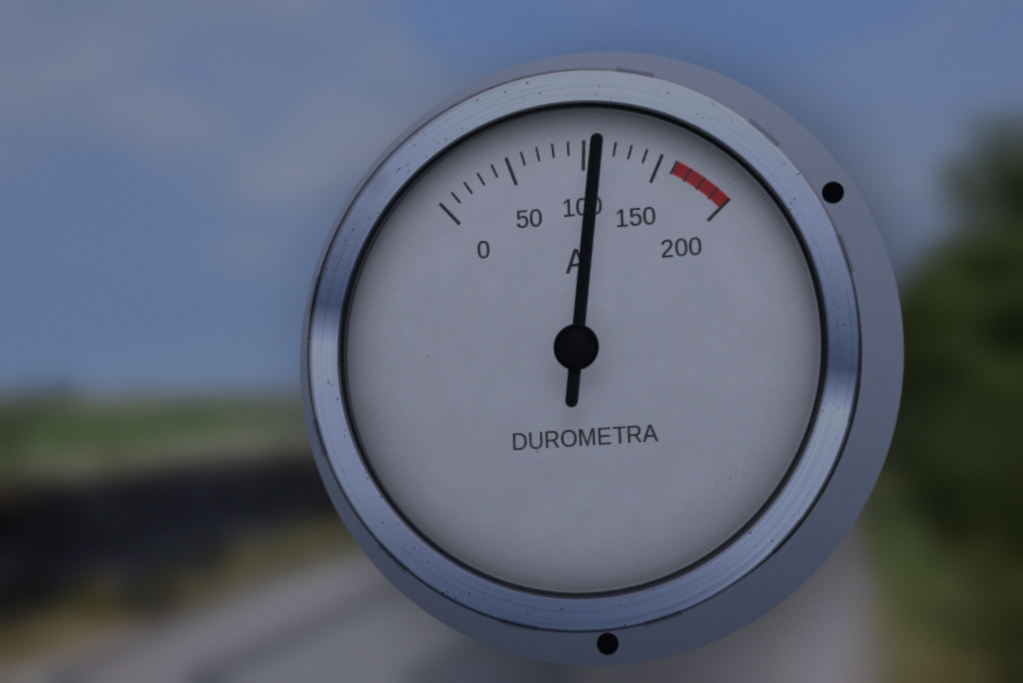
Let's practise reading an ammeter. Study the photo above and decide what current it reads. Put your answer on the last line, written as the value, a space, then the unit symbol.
110 A
